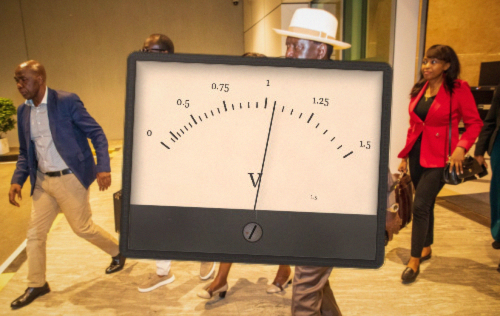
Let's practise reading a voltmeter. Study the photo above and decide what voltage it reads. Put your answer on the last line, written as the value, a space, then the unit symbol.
1.05 V
